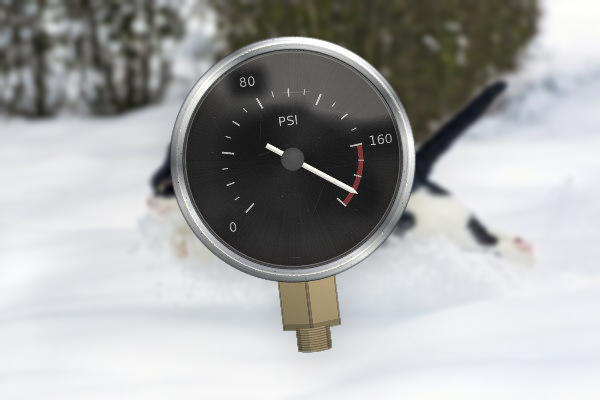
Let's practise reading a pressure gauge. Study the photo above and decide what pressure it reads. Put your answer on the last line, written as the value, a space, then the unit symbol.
190 psi
